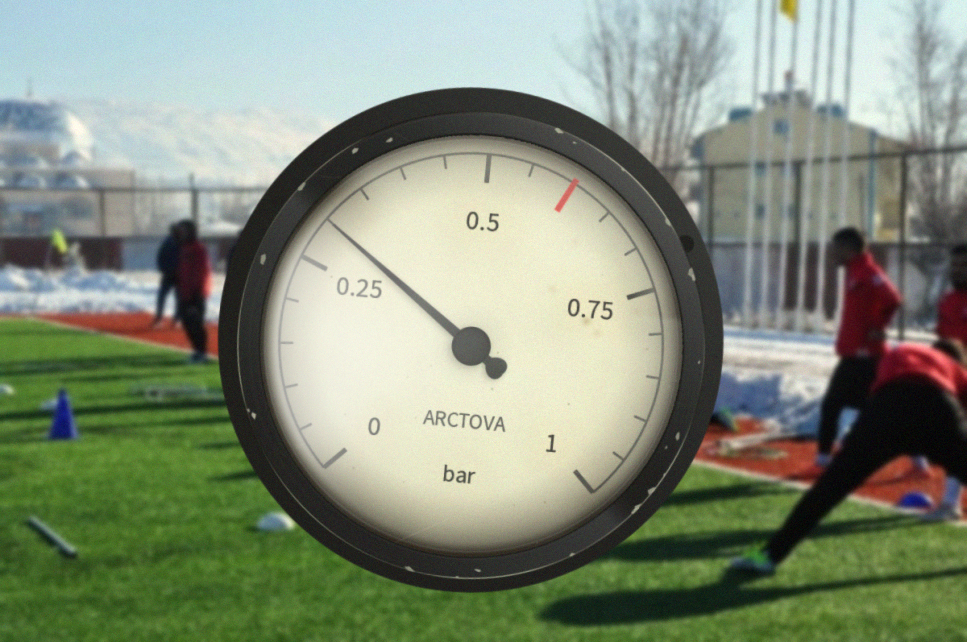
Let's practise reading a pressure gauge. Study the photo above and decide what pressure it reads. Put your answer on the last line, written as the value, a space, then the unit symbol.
0.3 bar
